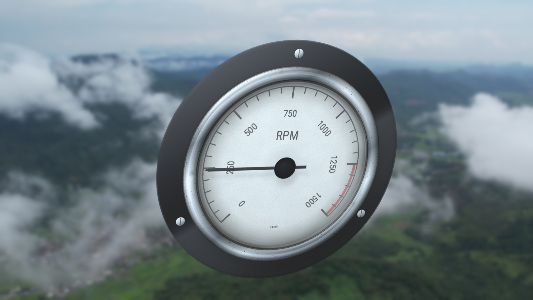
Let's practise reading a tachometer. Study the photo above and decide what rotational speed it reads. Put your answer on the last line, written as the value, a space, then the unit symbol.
250 rpm
